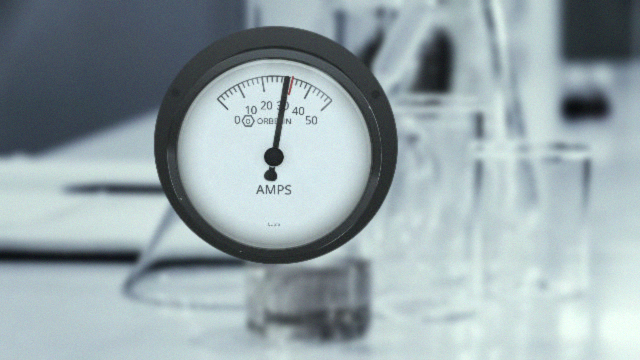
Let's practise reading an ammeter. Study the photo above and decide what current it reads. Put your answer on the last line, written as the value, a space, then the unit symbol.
30 A
